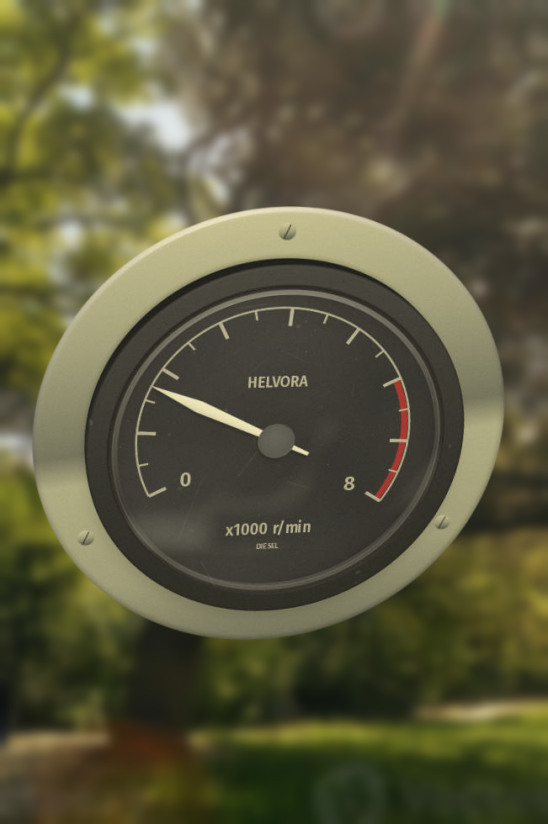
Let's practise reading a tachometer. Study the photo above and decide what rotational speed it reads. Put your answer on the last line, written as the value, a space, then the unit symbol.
1750 rpm
